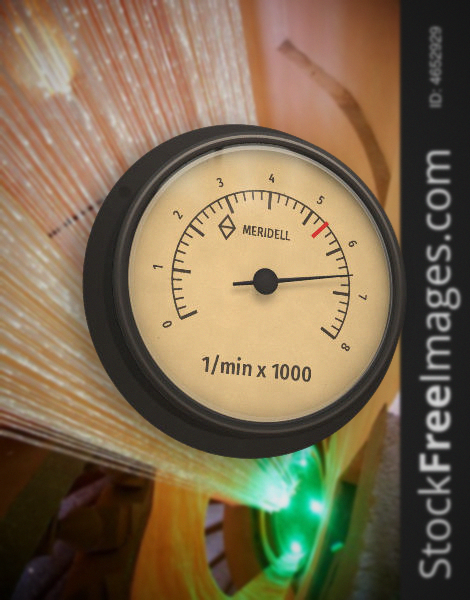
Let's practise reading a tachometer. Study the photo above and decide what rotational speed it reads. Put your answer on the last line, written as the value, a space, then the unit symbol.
6600 rpm
